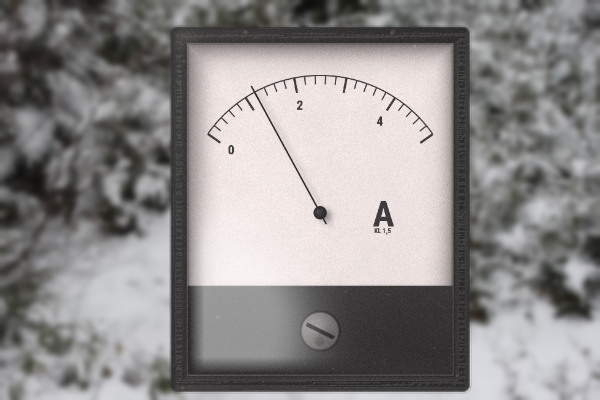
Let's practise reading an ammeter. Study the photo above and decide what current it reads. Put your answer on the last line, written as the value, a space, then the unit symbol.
1.2 A
